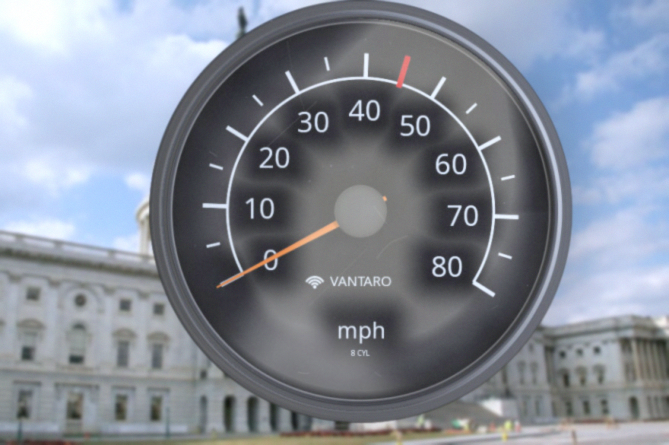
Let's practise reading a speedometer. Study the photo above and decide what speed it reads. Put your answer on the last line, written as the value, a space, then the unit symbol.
0 mph
